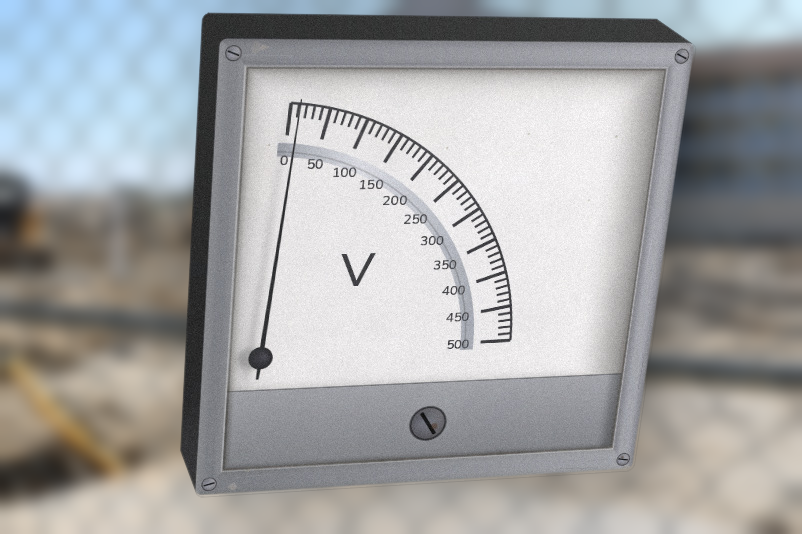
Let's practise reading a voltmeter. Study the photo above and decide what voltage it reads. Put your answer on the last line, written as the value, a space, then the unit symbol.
10 V
